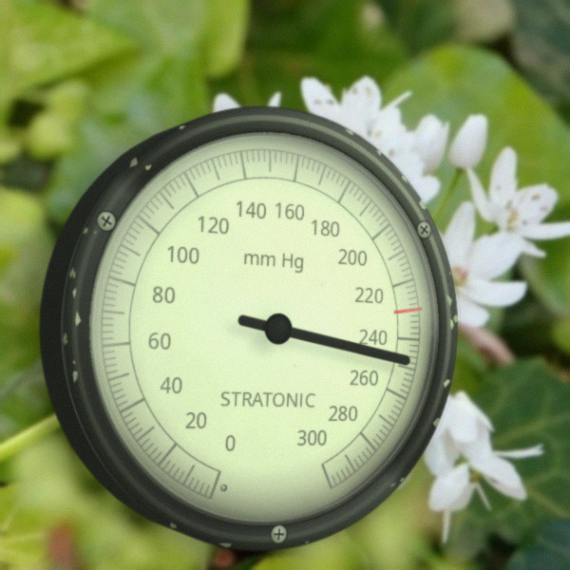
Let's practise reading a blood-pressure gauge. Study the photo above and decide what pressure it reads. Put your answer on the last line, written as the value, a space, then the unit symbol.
248 mmHg
